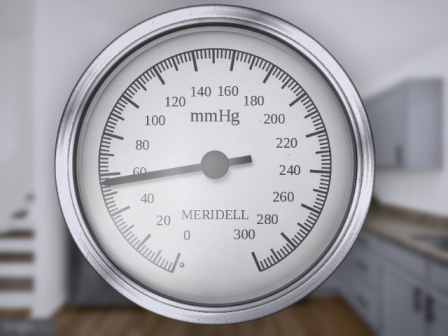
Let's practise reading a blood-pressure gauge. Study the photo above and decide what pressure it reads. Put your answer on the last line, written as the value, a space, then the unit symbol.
56 mmHg
